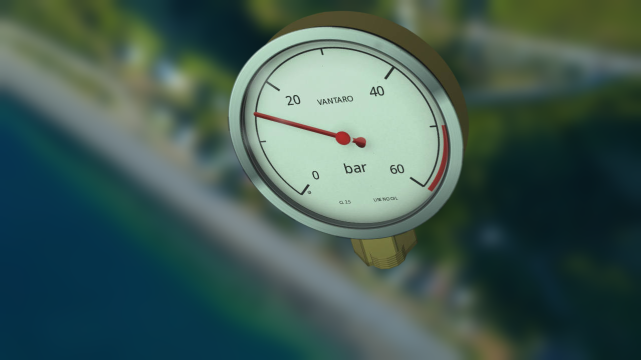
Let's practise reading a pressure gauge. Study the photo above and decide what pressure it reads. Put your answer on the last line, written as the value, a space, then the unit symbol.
15 bar
